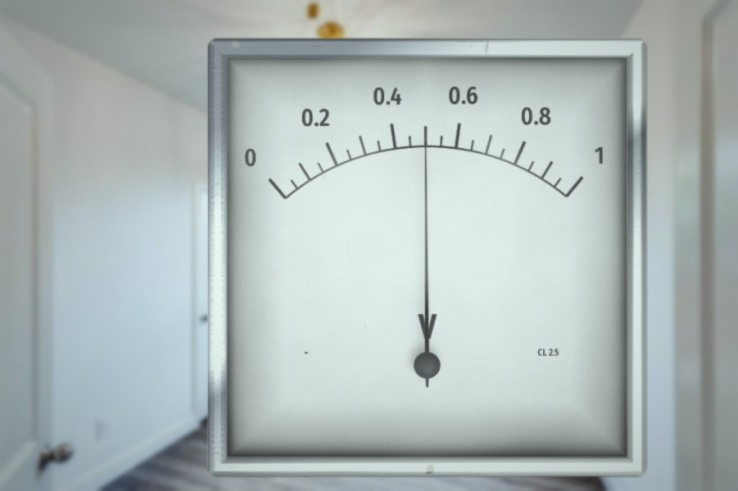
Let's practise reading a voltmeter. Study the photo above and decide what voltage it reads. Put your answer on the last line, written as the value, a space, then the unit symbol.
0.5 V
